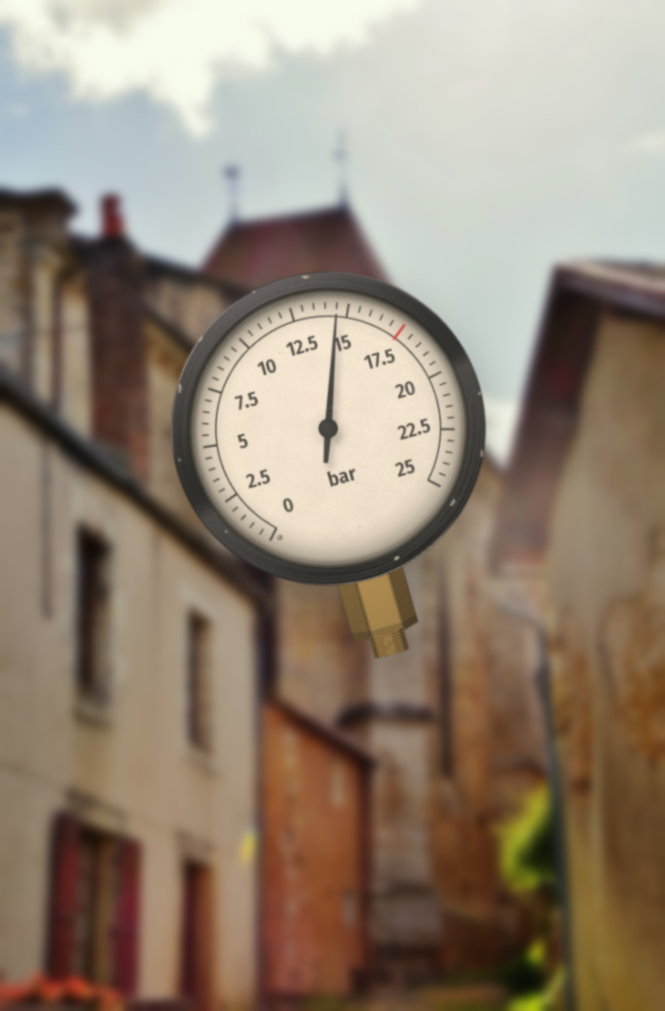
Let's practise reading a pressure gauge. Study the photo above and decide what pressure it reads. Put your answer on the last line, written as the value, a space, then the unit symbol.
14.5 bar
